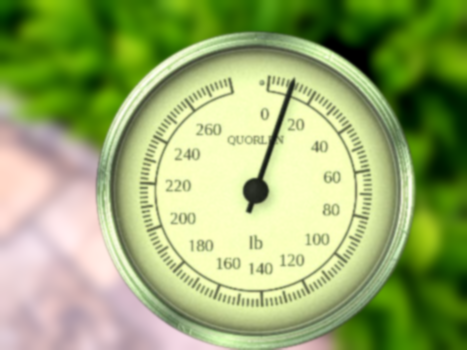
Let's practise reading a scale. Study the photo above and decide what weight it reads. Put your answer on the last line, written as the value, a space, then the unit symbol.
10 lb
